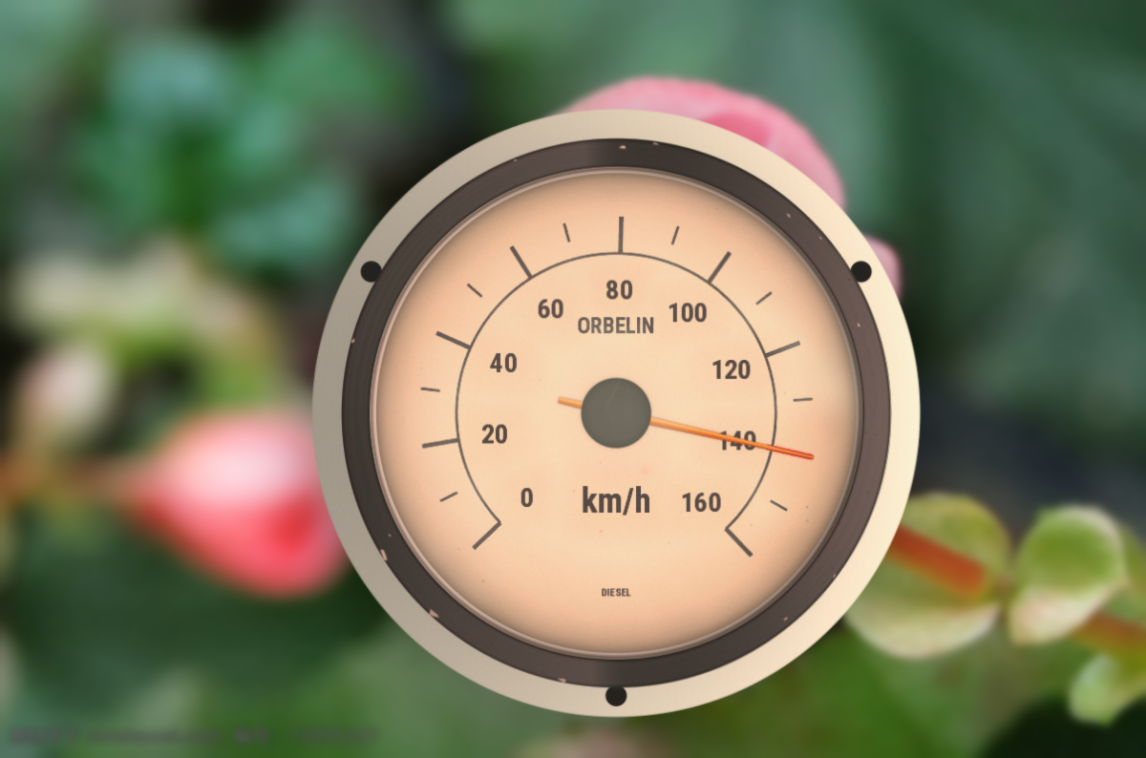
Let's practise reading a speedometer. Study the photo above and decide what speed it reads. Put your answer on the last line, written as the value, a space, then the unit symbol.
140 km/h
